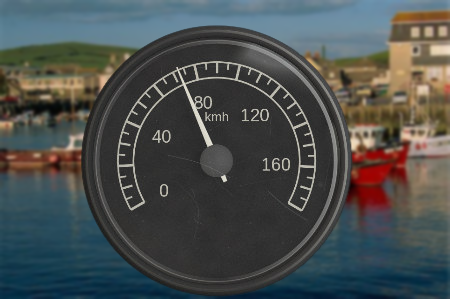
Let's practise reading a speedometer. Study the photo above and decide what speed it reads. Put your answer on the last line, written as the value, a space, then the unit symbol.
72.5 km/h
